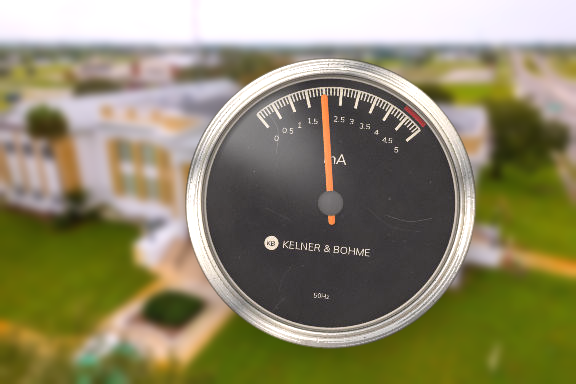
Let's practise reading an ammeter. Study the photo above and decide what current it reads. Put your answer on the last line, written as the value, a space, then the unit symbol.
2 mA
